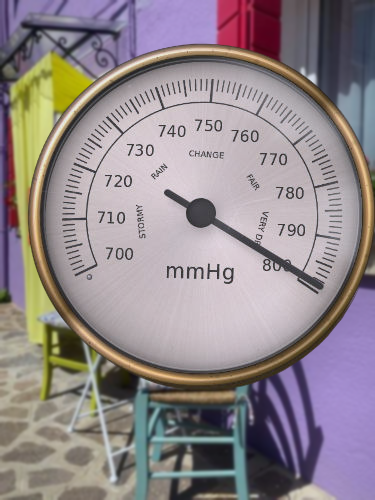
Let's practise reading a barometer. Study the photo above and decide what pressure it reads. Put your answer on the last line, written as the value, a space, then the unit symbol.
799 mmHg
